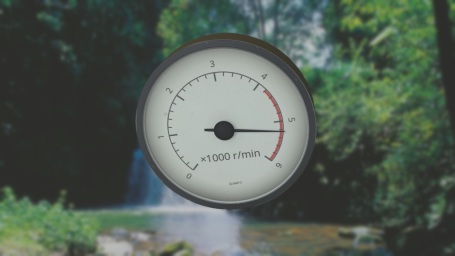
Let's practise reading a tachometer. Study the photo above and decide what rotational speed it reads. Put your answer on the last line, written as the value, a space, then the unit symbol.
5200 rpm
